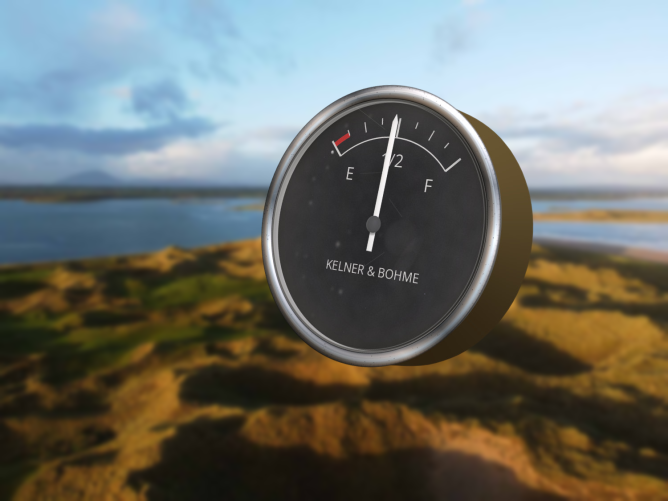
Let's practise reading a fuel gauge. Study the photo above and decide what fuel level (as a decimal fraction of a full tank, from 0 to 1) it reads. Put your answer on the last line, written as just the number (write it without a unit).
0.5
